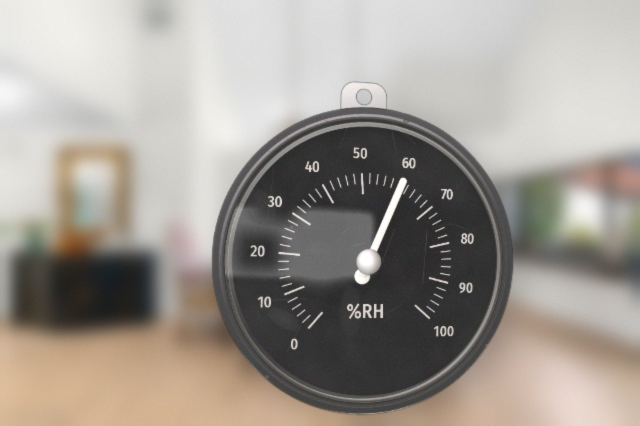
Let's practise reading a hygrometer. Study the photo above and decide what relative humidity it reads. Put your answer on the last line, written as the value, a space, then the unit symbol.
60 %
